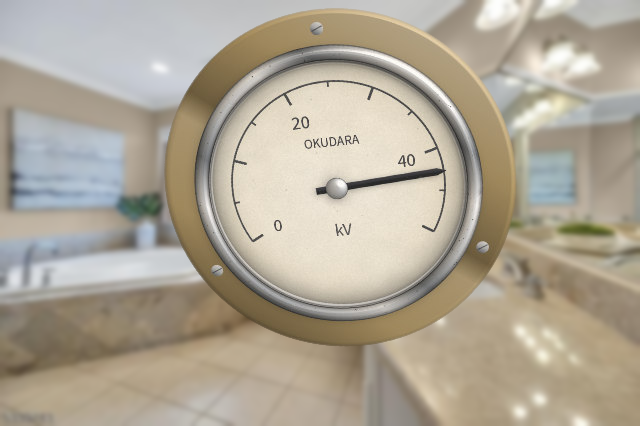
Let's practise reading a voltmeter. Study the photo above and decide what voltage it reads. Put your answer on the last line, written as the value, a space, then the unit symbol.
42.5 kV
